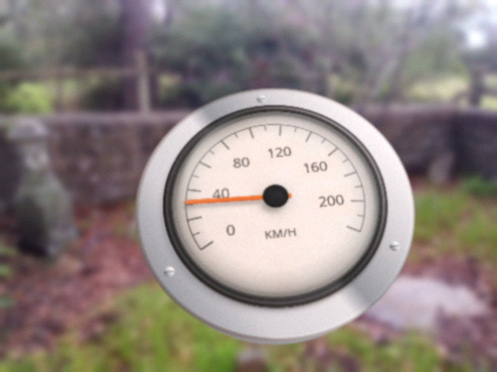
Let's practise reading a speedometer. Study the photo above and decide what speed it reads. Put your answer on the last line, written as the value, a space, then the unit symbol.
30 km/h
